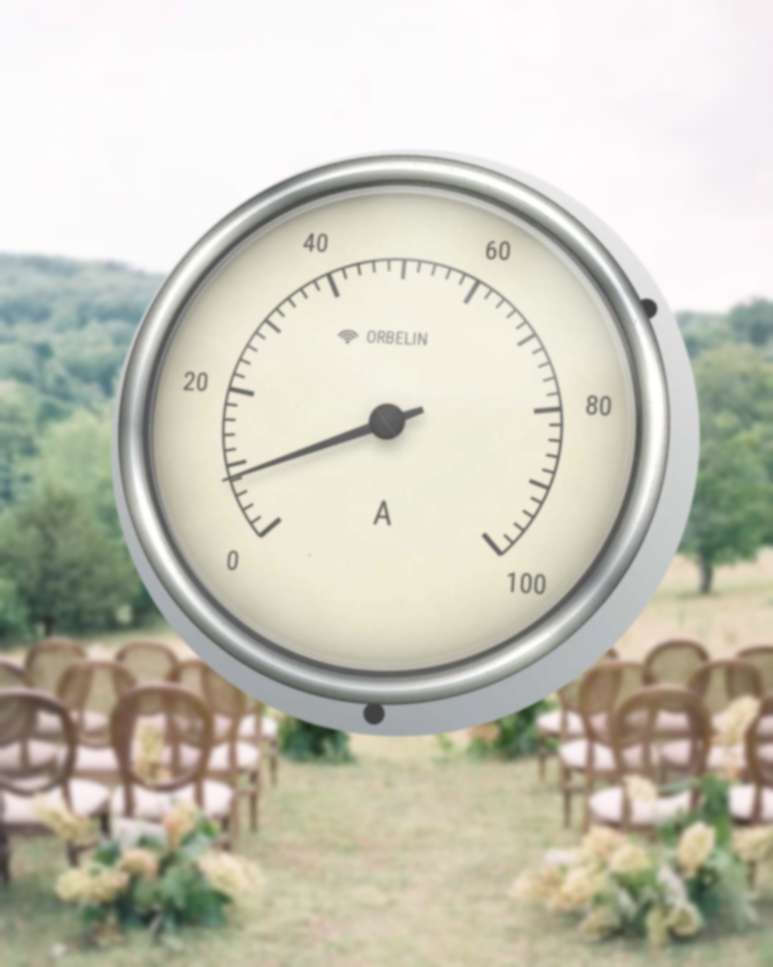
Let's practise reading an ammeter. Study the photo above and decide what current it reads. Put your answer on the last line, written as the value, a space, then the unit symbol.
8 A
